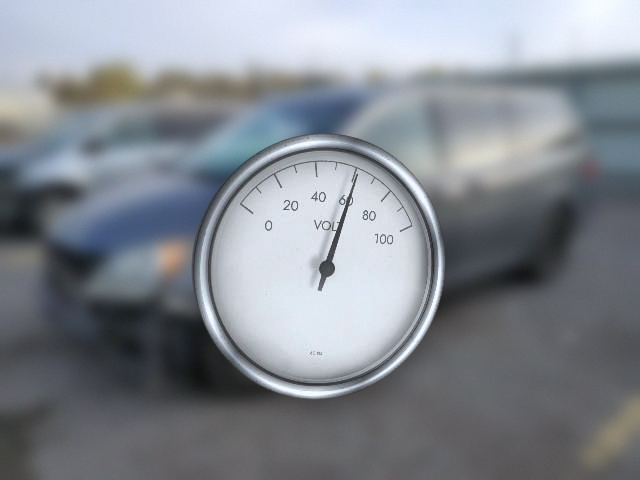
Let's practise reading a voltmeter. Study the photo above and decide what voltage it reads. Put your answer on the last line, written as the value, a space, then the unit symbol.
60 V
